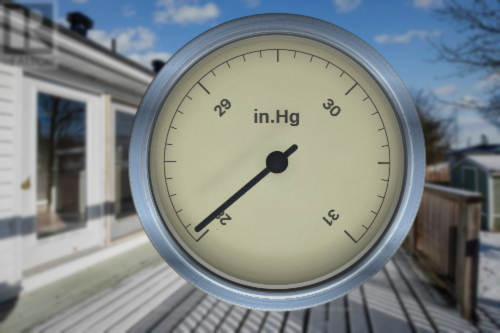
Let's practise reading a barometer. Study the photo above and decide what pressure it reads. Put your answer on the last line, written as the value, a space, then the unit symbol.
28.05 inHg
